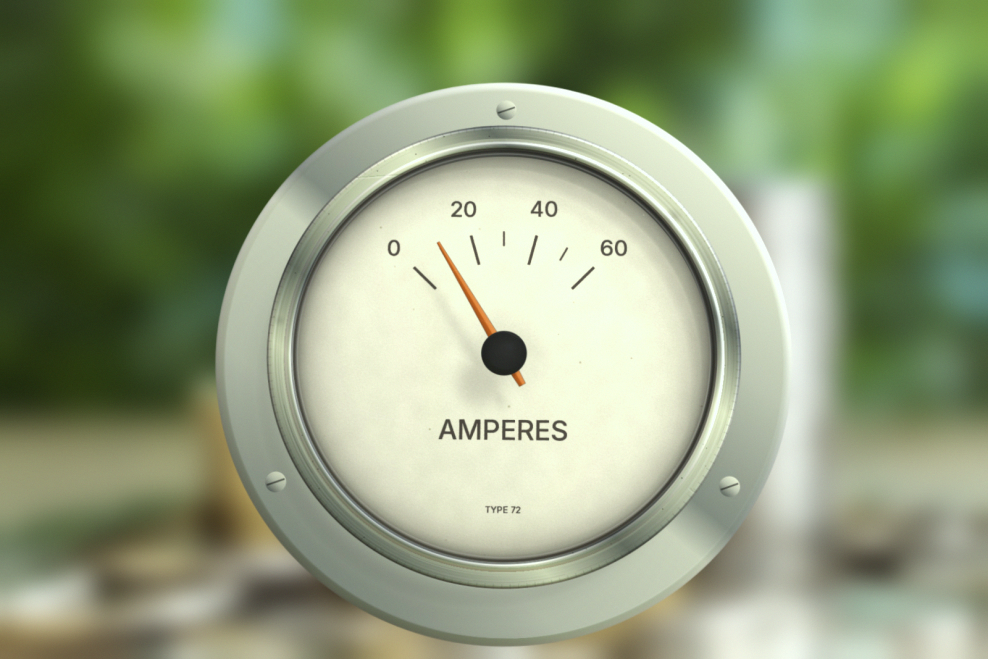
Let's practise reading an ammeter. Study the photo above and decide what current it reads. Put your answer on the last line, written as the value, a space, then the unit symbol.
10 A
